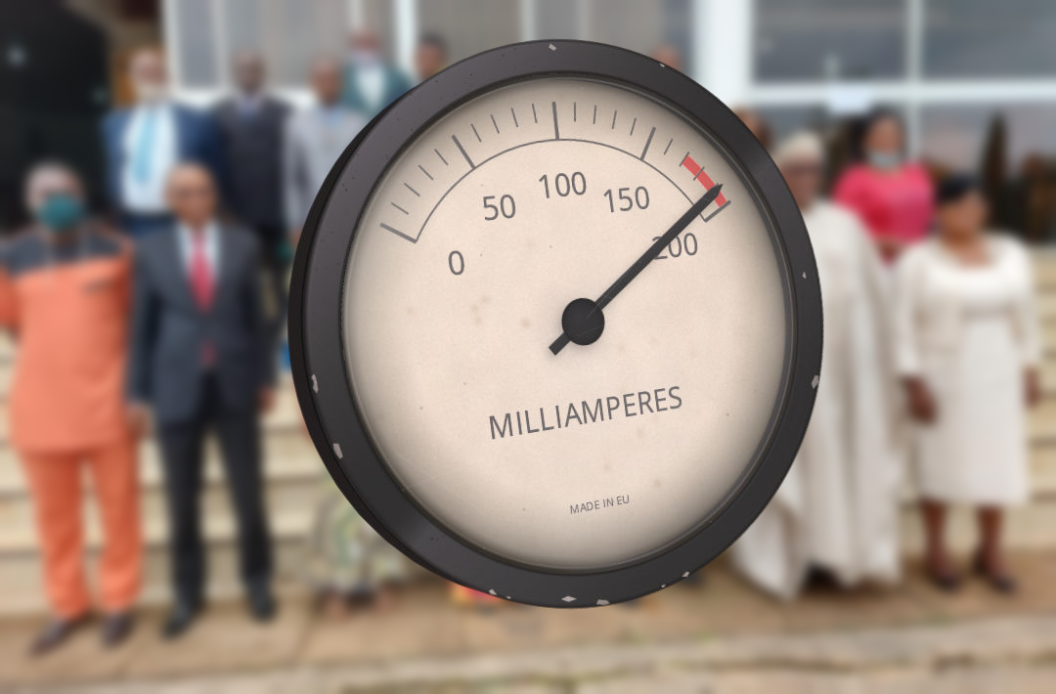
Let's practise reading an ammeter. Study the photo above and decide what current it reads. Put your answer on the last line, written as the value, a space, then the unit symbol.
190 mA
